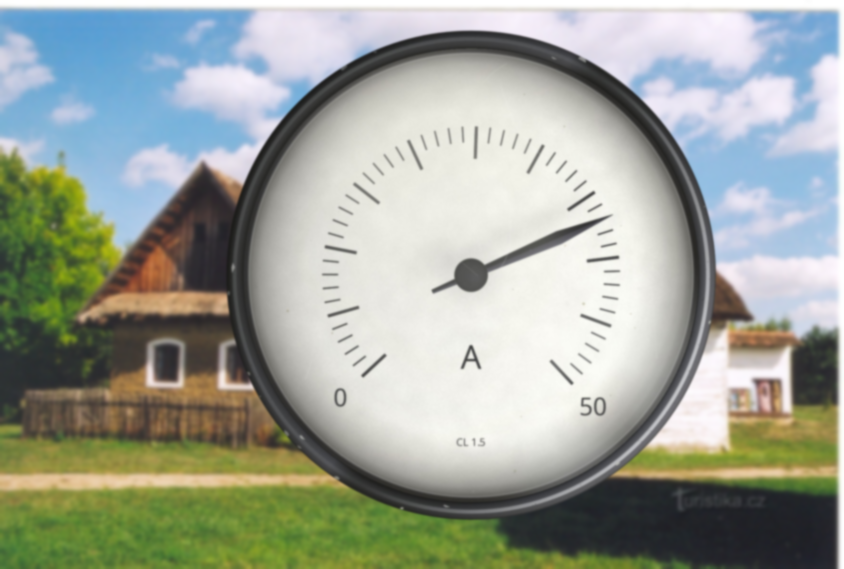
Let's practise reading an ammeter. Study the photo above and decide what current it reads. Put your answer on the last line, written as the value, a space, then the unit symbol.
37 A
